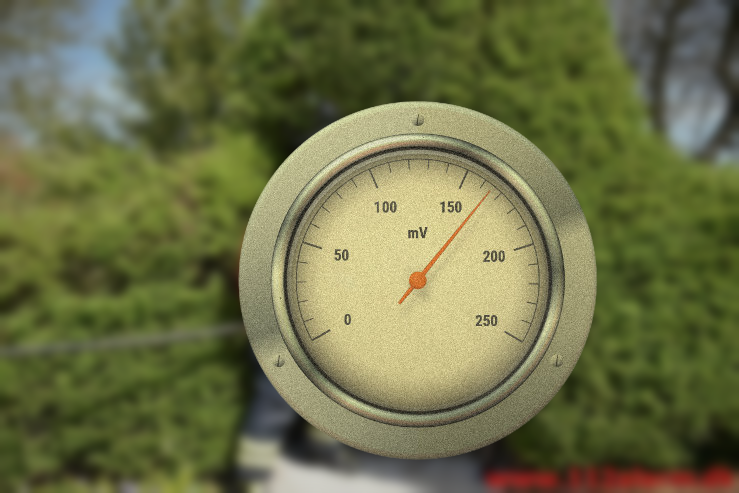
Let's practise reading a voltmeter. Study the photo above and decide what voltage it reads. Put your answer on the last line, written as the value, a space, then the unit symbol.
165 mV
